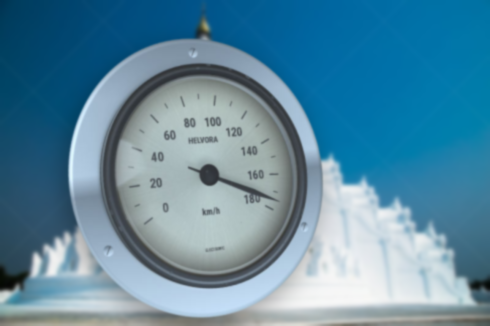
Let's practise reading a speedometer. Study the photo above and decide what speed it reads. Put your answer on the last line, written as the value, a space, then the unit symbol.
175 km/h
